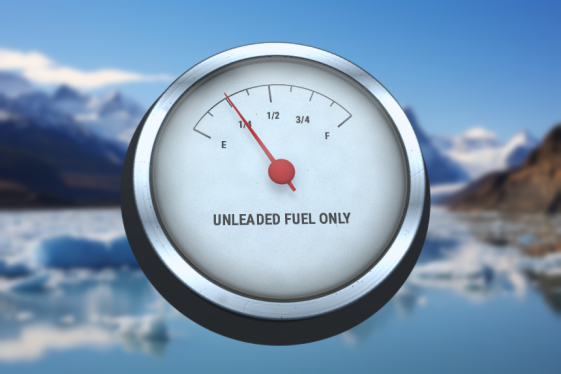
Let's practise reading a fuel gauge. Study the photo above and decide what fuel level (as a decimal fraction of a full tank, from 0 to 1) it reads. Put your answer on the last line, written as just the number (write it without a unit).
0.25
